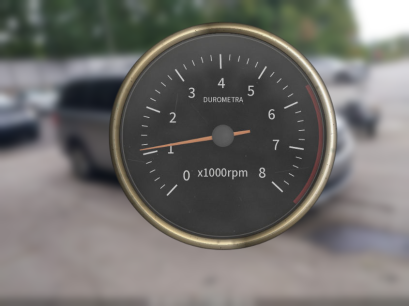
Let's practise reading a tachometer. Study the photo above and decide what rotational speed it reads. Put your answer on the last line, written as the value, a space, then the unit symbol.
1100 rpm
